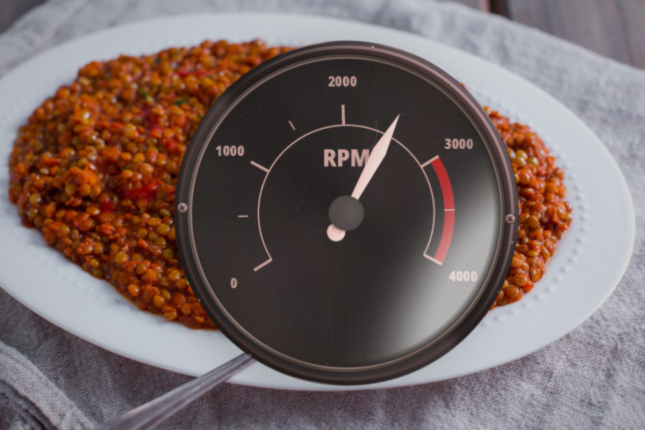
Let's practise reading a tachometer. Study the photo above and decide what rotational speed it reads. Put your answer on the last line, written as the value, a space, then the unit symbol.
2500 rpm
